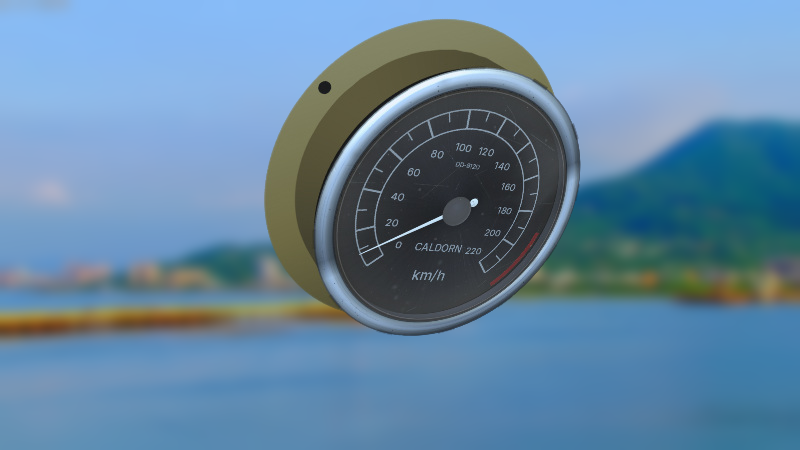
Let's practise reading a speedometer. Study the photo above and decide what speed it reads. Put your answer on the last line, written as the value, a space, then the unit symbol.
10 km/h
